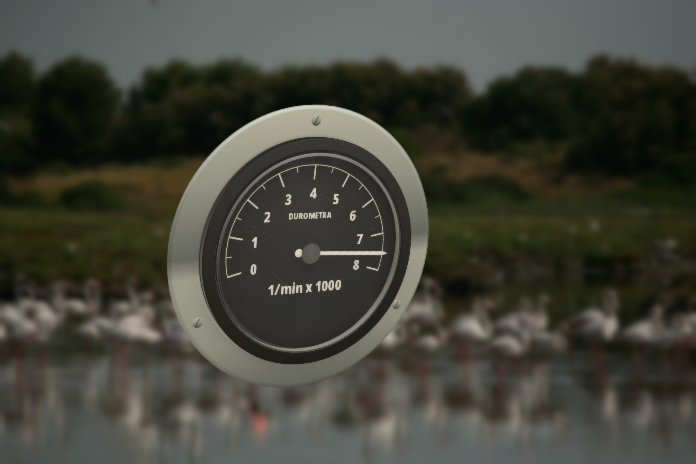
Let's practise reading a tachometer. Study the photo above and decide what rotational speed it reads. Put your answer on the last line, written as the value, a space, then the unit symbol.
7500 rpm
